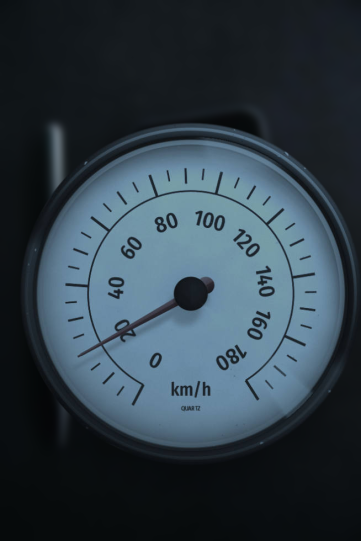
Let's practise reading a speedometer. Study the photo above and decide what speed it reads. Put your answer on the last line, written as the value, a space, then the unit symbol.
20 km/h
